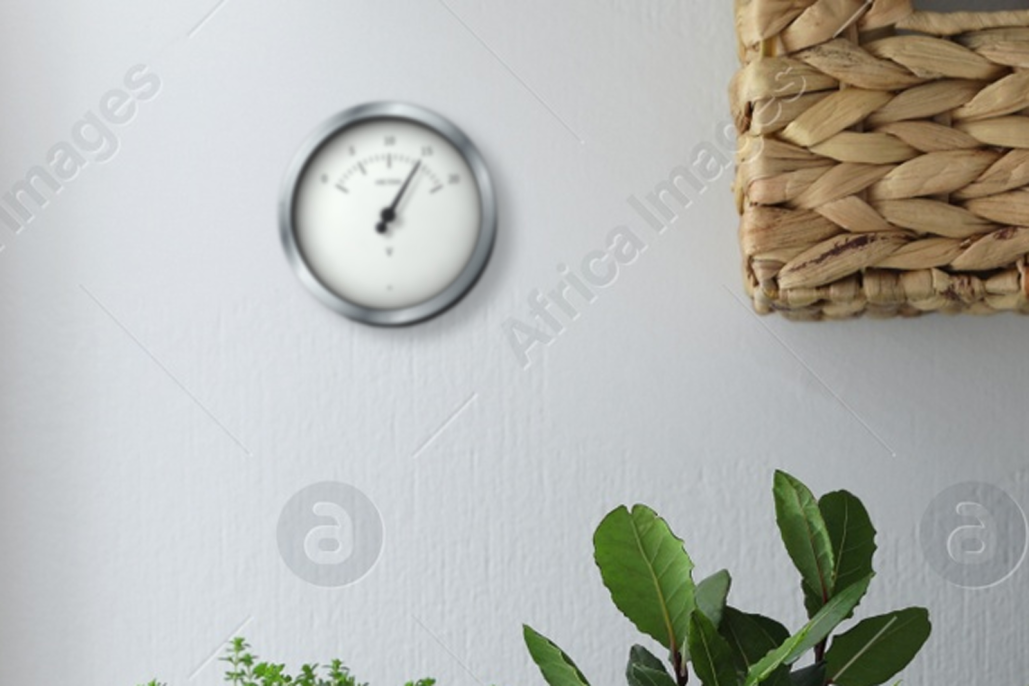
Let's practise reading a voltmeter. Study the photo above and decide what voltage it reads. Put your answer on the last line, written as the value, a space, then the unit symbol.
15 V
